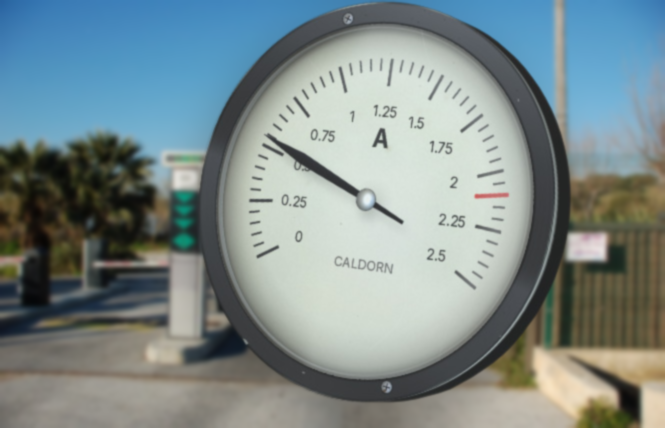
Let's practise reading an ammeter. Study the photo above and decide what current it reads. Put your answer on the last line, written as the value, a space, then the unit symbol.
0.55 A
